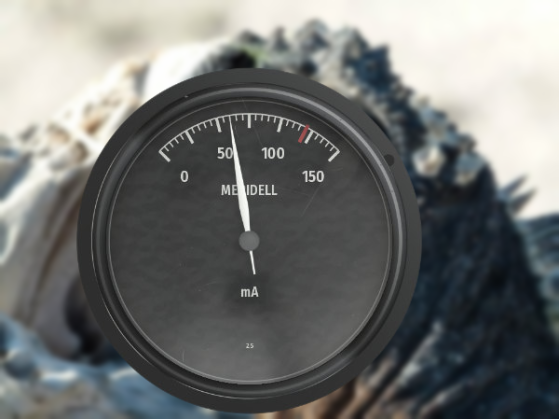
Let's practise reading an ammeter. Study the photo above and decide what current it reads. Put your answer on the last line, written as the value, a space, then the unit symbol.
60 mA
